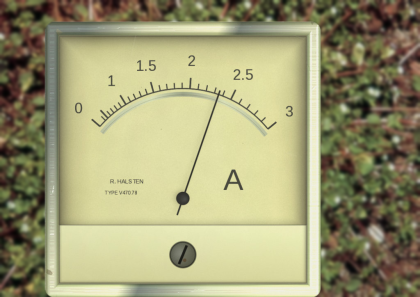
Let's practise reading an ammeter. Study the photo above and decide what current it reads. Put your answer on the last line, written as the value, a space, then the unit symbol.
2.35 A
